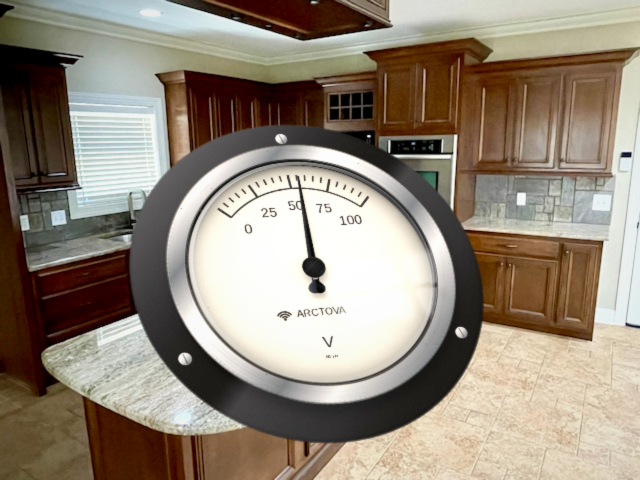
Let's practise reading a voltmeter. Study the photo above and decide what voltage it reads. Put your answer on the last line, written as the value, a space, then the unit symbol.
55 V
